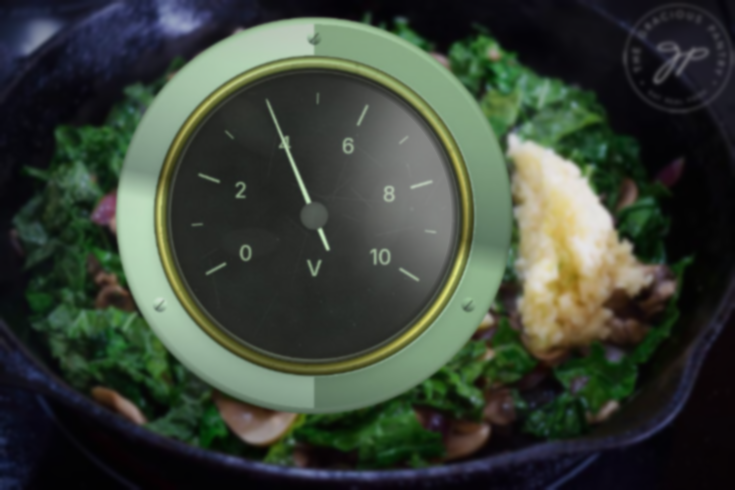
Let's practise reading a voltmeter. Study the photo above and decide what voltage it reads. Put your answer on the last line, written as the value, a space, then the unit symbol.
4 V
